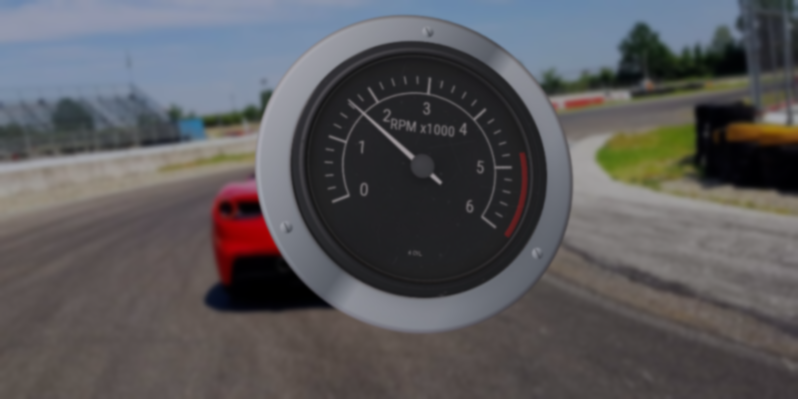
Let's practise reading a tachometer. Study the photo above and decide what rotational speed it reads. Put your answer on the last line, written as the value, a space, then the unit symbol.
1600 rpm
